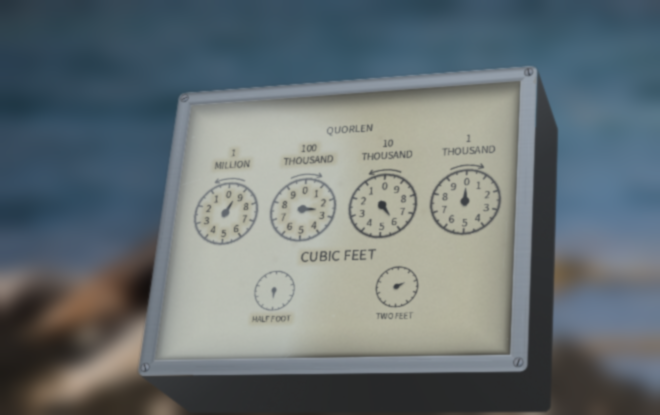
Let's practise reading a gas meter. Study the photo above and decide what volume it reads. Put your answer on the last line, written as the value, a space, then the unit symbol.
926000 ft³
